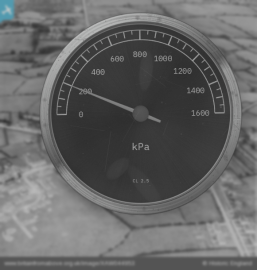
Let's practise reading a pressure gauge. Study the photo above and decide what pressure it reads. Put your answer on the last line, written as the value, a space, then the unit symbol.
200 kPa
